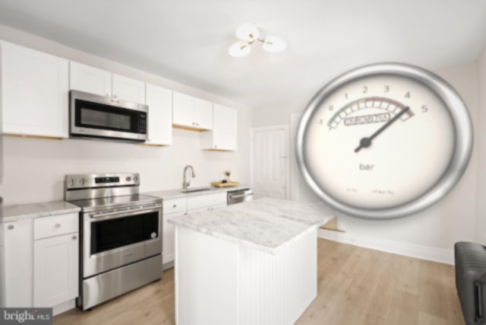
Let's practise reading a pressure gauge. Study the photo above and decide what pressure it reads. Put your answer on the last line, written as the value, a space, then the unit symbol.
4.5 bar
